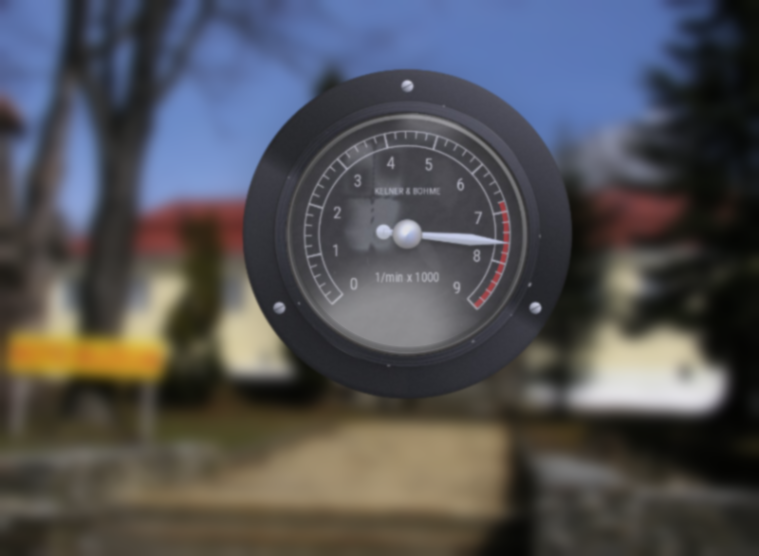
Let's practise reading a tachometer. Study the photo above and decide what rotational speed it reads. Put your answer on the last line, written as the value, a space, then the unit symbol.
7600 rpm
